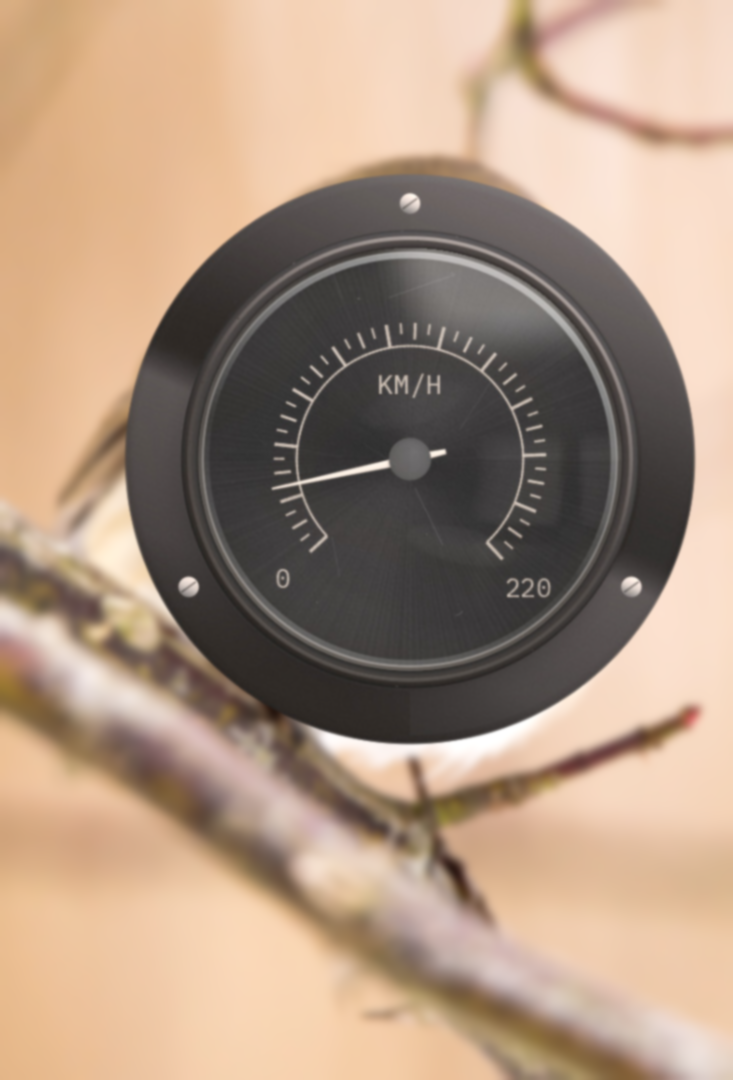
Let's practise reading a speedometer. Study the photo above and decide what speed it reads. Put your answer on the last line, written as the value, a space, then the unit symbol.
25 km/h
